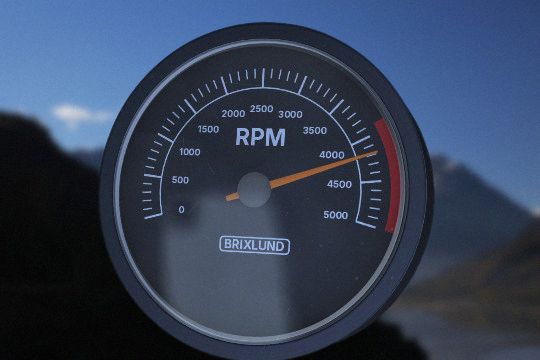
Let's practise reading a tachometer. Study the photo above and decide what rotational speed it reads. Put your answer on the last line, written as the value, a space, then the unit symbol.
4200 rpm
